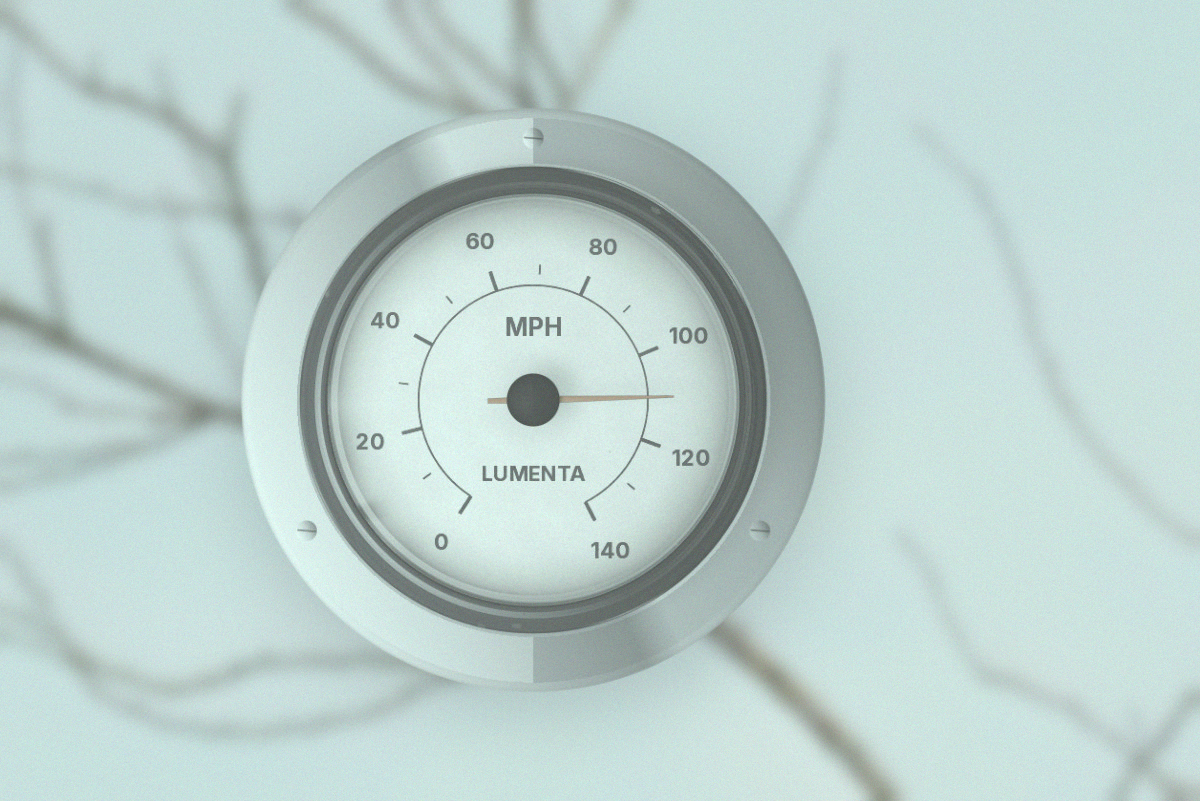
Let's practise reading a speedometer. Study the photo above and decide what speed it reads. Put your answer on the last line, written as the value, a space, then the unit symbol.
110 mph
